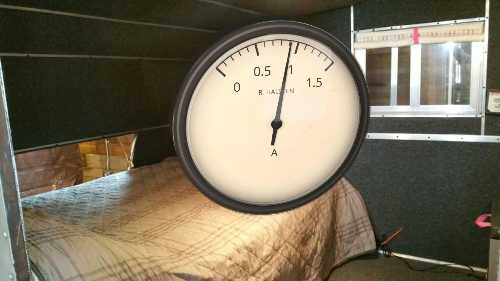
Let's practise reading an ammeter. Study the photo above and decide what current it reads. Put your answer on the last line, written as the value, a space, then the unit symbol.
0.9 A
